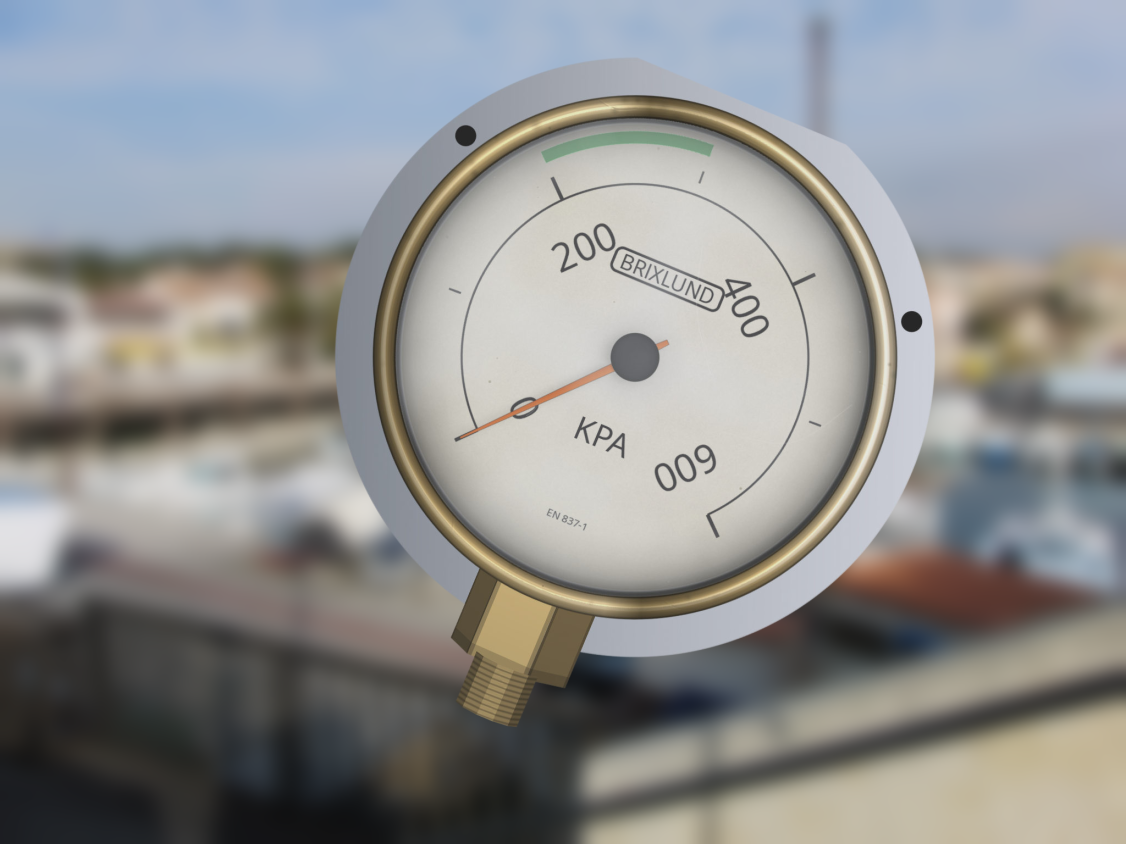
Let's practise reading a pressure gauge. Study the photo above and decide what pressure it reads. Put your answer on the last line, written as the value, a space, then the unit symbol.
0 kPa
